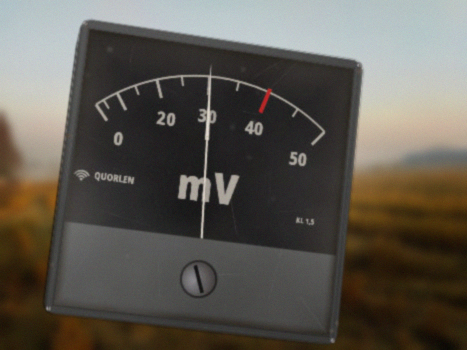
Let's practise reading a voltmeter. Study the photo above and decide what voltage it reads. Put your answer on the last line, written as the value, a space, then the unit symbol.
30 mV
